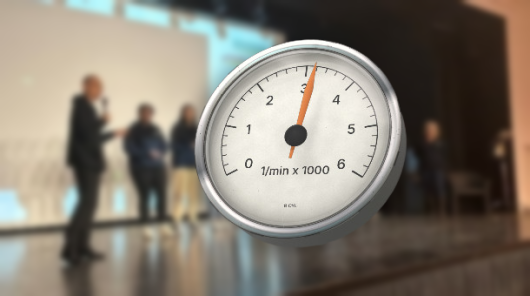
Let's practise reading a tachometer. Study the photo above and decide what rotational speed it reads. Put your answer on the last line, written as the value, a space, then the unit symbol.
3200 rpm
